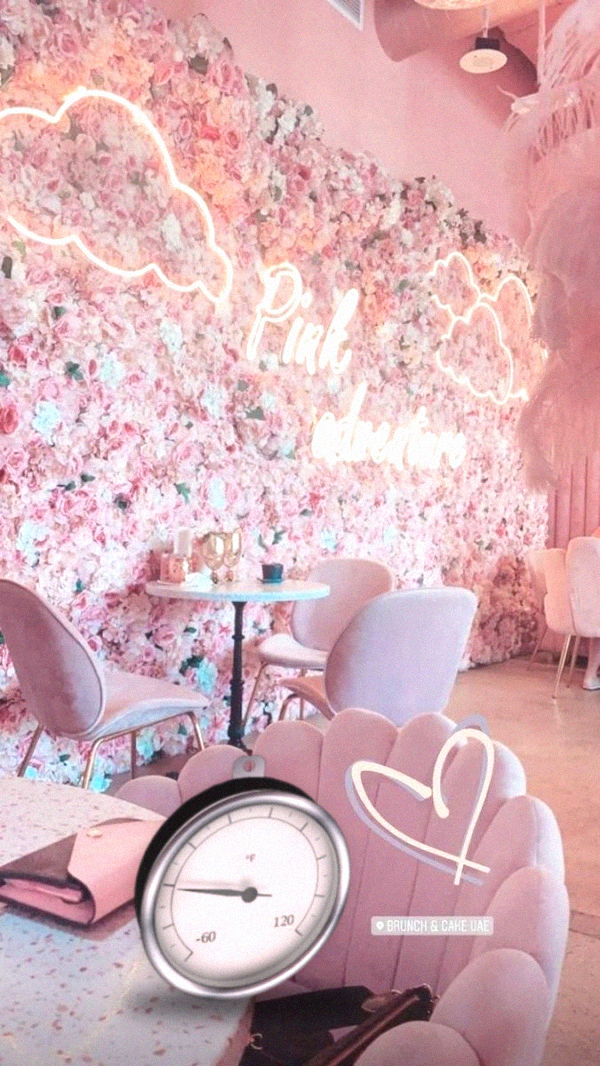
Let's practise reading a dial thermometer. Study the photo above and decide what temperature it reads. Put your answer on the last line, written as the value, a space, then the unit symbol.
-20 °F
